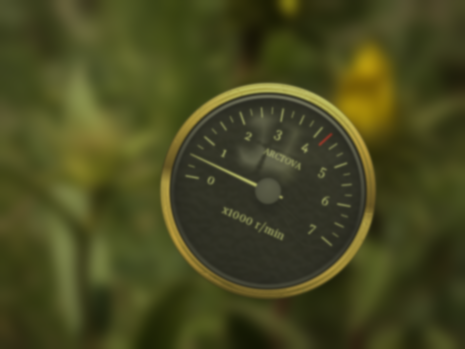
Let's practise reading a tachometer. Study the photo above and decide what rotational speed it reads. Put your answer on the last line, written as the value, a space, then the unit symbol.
500 rpm
